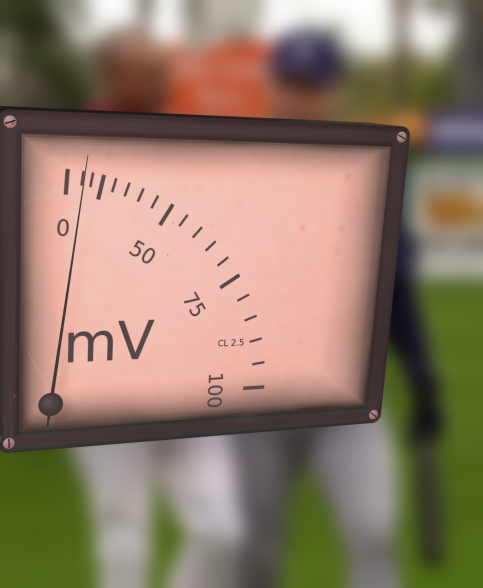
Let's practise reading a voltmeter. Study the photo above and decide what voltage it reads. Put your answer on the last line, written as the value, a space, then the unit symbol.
15 mV
